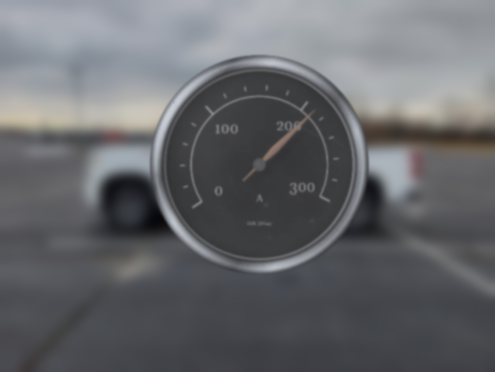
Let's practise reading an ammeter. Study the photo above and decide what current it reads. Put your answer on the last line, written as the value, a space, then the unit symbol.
210 A
